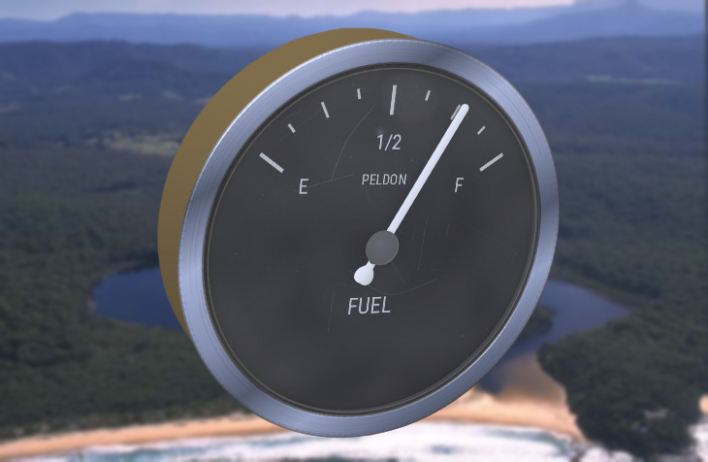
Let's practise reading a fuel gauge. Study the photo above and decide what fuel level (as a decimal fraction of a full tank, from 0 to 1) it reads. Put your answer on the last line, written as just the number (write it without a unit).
0.75
